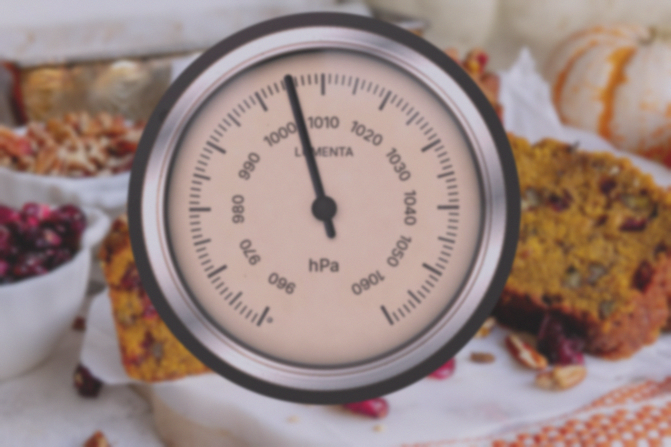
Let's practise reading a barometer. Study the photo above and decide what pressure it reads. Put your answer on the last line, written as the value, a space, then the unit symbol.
1005 hPa
